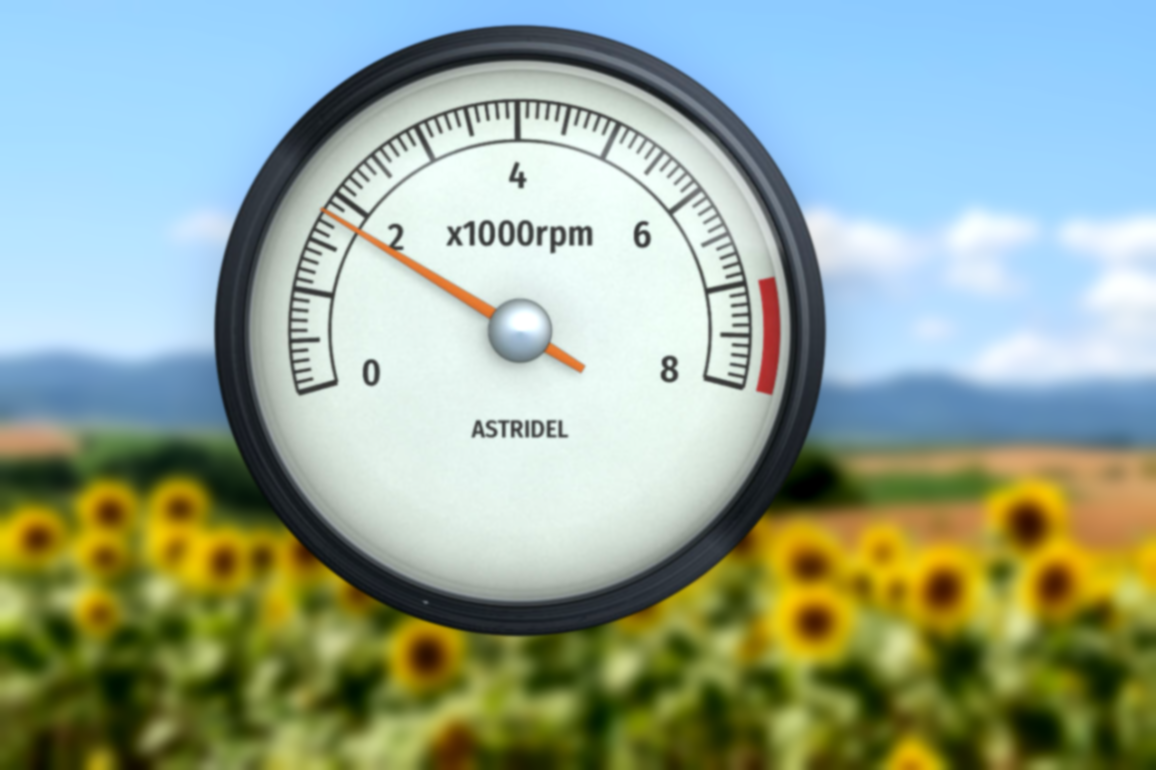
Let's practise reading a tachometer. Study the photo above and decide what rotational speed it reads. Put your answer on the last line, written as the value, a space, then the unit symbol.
1800 rpm
